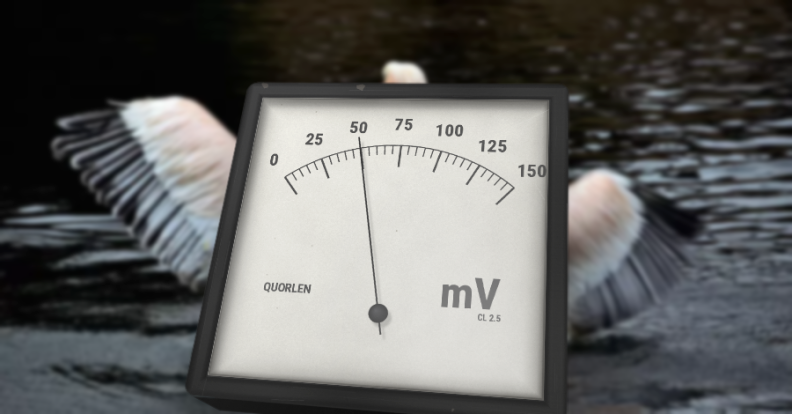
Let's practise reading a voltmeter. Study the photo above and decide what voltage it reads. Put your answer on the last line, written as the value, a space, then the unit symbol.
50 mV
